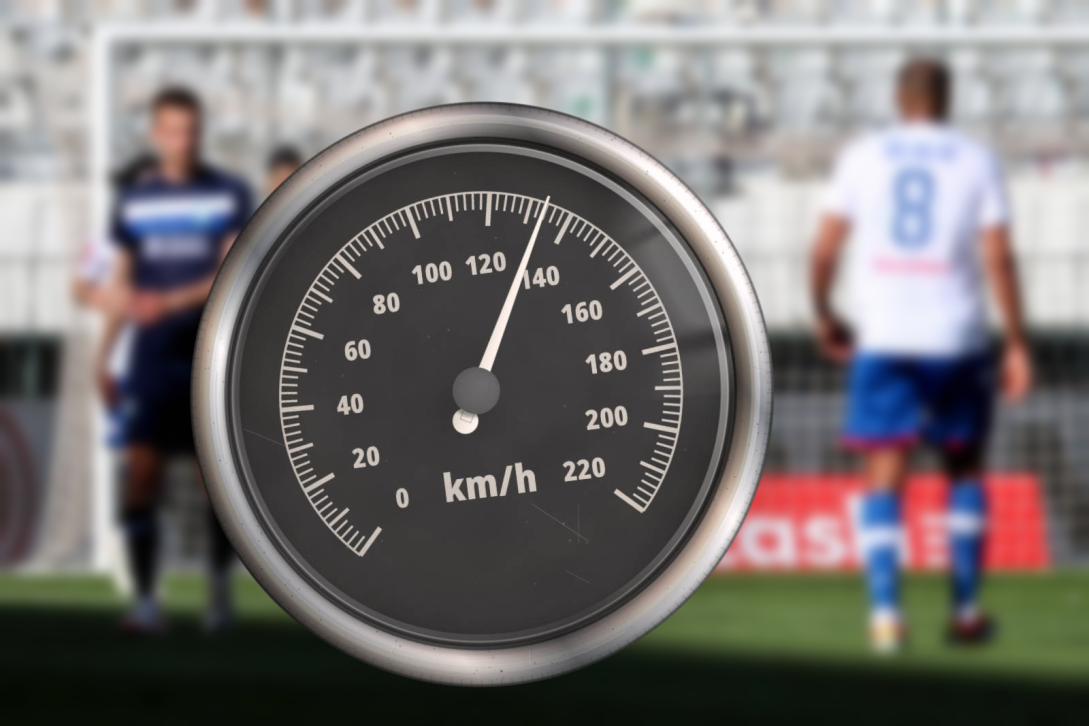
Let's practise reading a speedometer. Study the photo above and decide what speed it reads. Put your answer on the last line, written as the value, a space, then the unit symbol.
134 km/h
